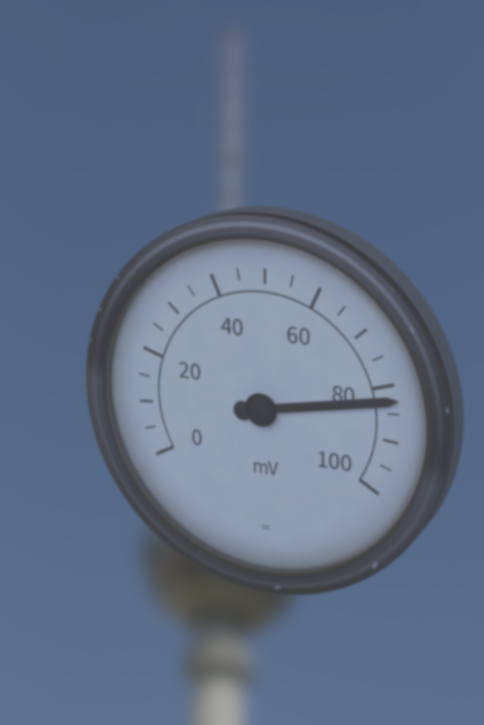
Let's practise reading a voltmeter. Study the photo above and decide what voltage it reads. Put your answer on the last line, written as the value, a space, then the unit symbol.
82.5 mV
